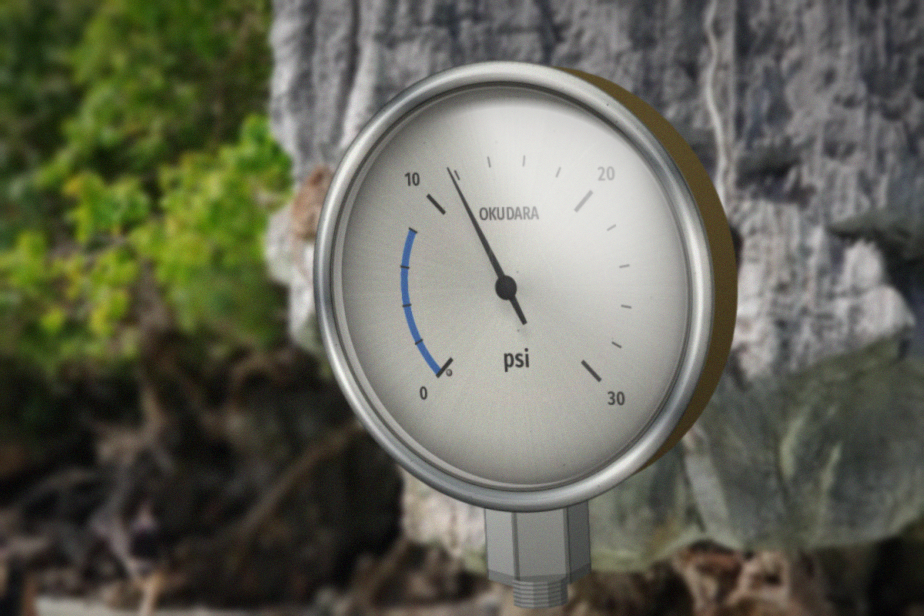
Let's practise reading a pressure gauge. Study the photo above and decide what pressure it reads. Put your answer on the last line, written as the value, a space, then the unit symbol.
12 psi
